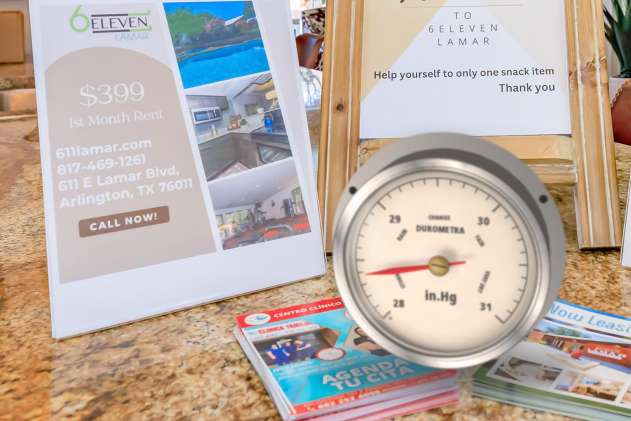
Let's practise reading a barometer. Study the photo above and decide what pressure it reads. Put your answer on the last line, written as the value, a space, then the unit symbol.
28.4 inHg
